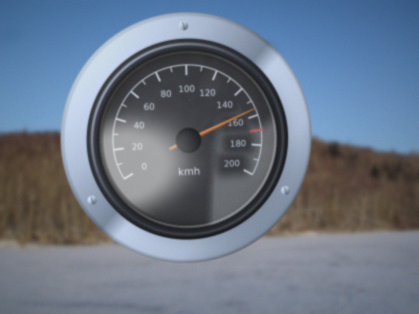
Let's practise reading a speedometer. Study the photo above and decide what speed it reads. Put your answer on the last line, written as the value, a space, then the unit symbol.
155 km/h
